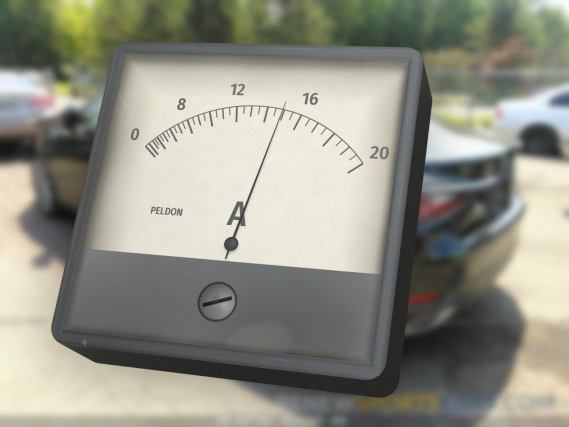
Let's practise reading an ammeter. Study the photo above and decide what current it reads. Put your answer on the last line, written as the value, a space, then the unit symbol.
15 A
